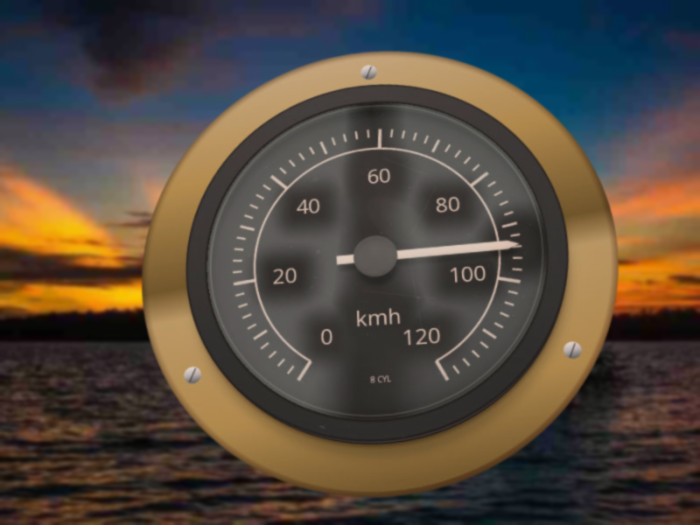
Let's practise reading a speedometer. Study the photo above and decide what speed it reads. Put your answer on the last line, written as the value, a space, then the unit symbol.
94 km/h
